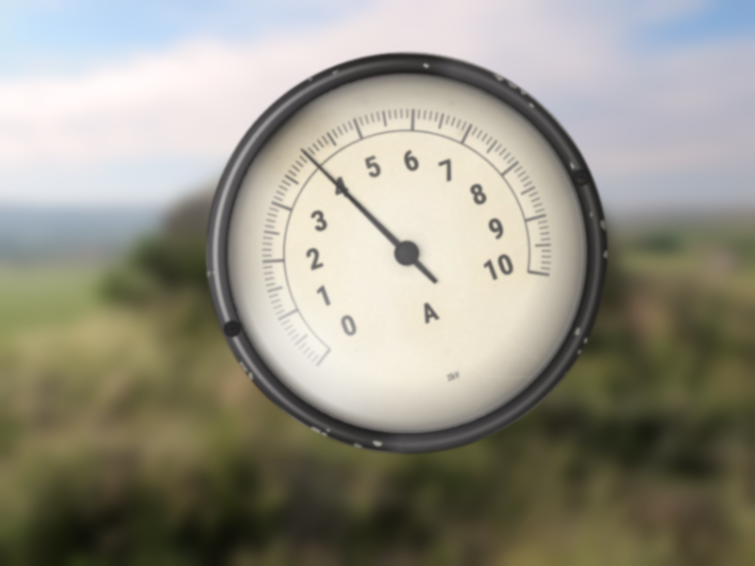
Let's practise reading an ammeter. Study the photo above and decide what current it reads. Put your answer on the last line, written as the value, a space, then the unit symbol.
4 A
